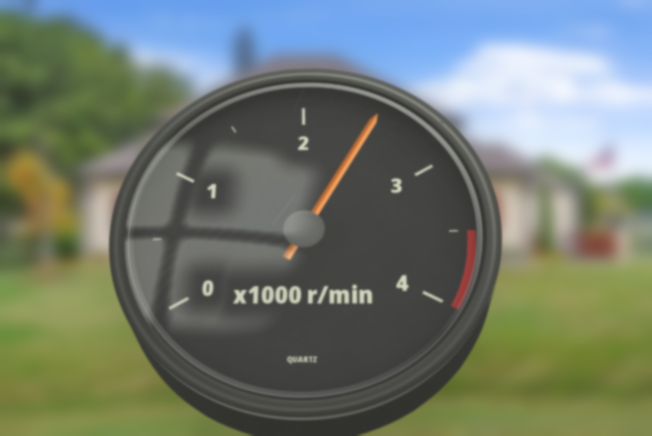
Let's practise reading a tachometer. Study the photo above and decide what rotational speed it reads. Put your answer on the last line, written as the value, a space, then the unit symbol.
2500 rpm
